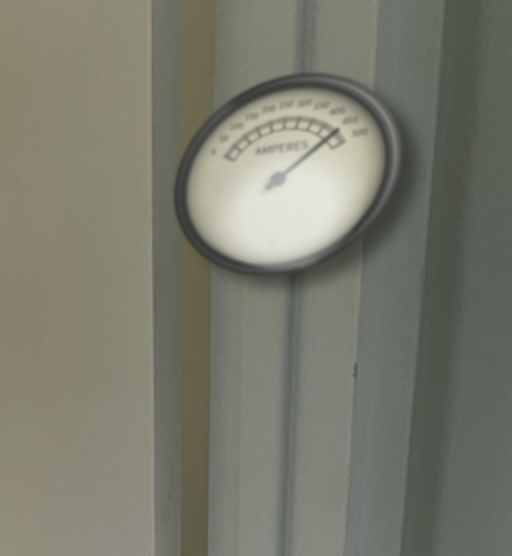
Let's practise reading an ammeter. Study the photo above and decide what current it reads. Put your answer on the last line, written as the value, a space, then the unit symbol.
450 A
